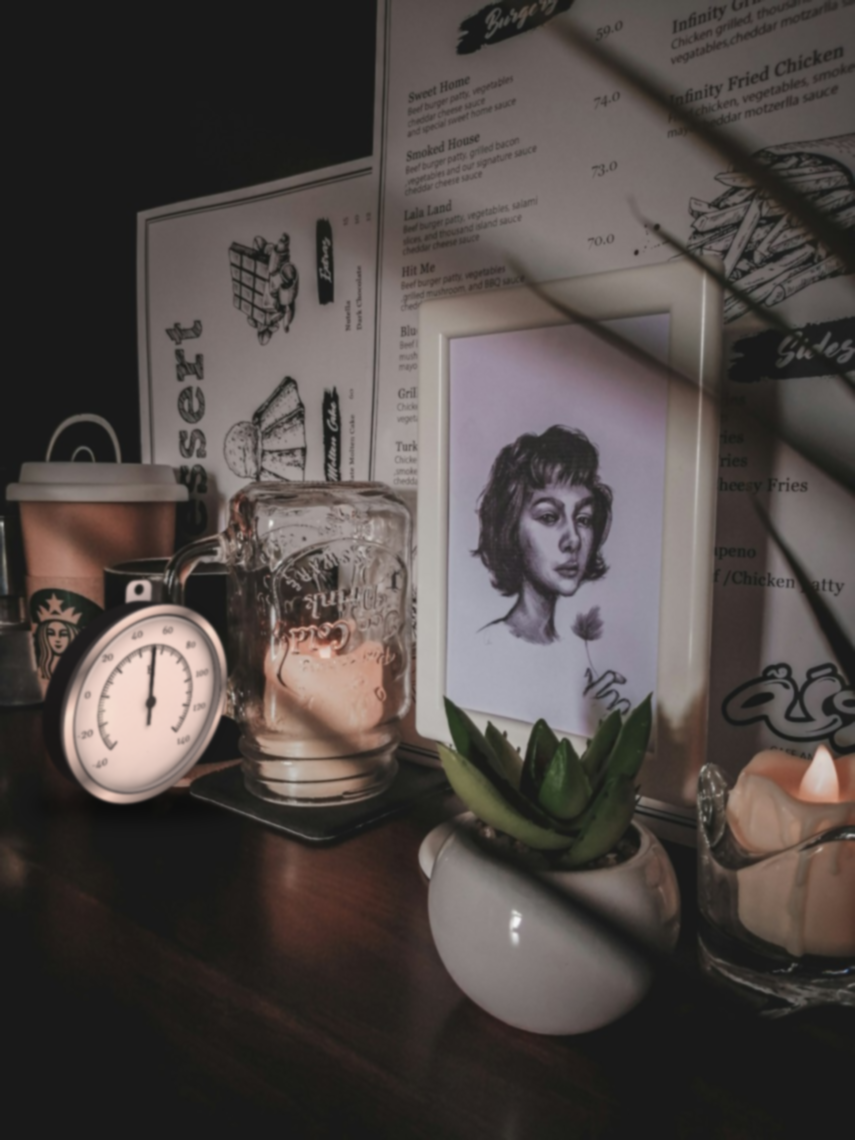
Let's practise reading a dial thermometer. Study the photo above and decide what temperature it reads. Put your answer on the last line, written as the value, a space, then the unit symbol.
50 °F
